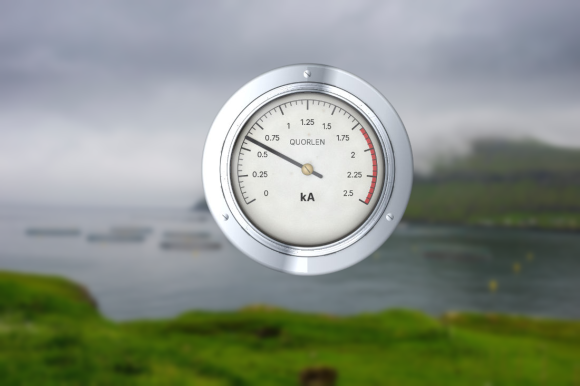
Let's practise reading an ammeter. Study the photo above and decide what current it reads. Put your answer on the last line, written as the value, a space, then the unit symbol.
0.6 kA
